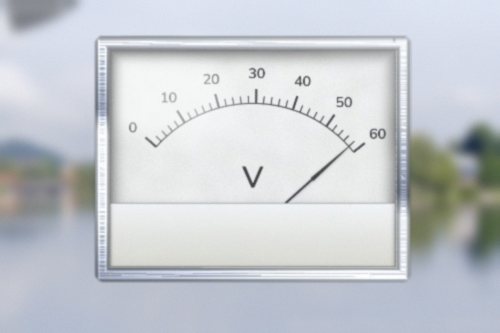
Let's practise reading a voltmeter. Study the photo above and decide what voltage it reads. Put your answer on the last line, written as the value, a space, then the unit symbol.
58 V
